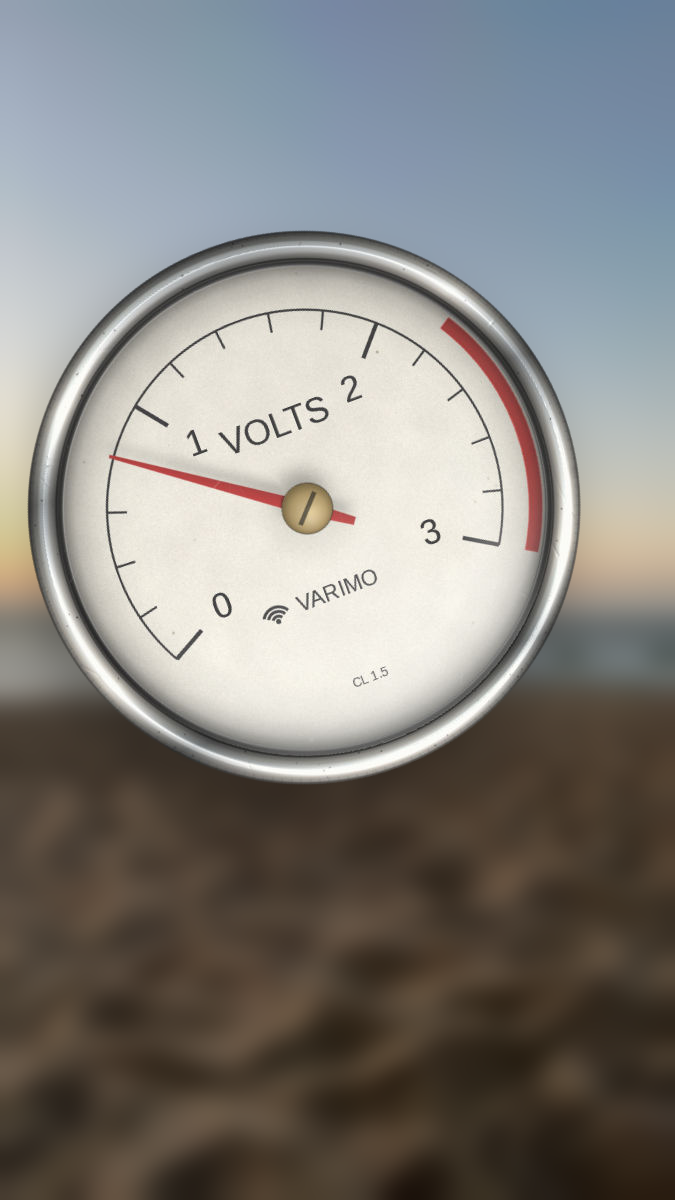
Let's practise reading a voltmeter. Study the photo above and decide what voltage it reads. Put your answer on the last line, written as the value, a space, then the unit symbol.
0.8 V
